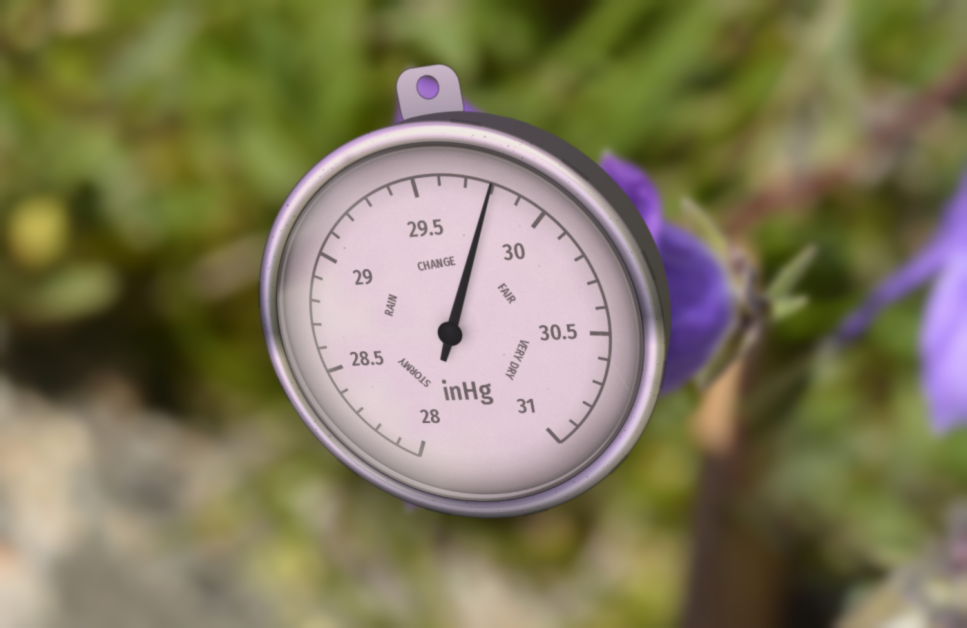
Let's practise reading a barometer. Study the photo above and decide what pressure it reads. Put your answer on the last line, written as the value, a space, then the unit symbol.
29.8 inHg
